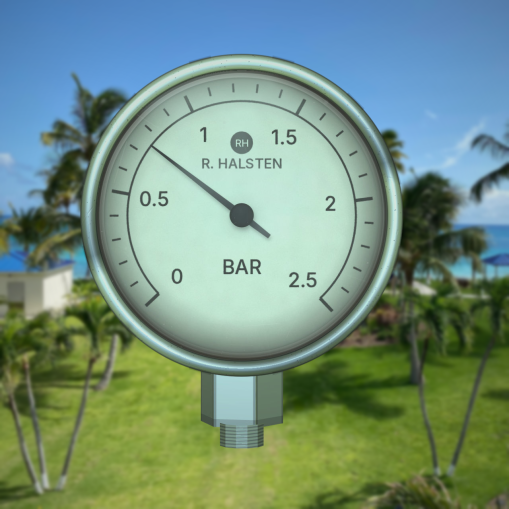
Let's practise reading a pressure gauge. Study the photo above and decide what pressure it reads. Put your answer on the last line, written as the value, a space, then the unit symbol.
0.75 bar
